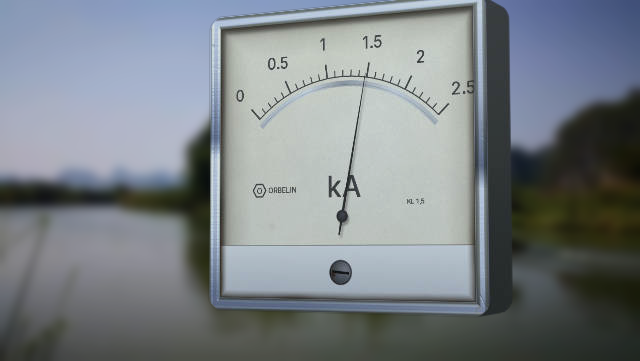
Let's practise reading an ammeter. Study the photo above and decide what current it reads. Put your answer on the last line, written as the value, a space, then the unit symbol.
1.5 kA
